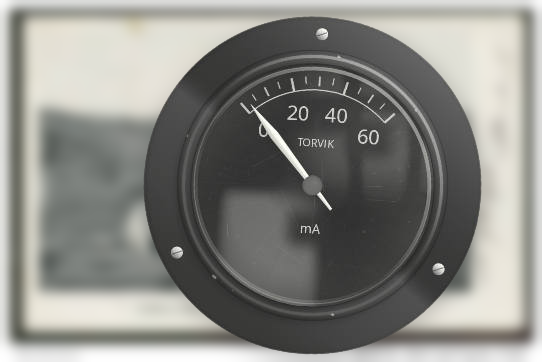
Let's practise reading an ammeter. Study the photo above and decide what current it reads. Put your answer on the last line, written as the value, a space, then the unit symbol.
2.5 mA
